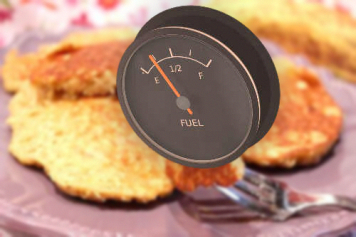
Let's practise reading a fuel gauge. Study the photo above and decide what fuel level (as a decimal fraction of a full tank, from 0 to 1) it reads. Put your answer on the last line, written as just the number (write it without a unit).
0.25
